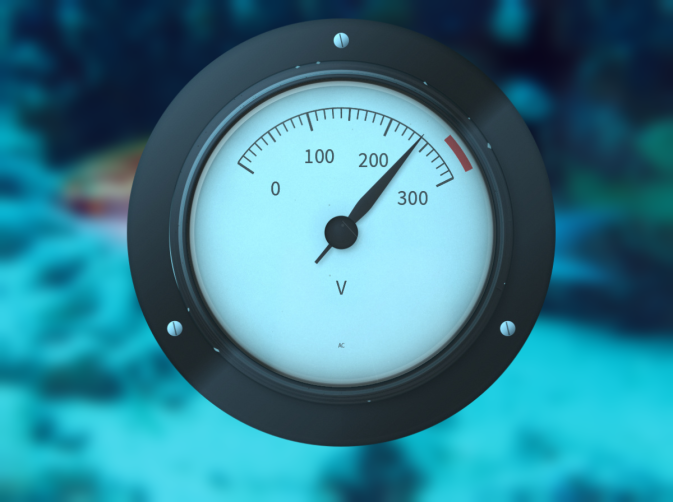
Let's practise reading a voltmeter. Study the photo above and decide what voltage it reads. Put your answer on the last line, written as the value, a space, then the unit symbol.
240 V
